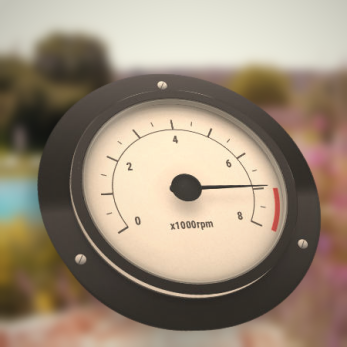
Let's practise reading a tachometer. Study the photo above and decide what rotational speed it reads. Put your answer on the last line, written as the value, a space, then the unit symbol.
7000 rpm
